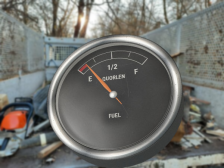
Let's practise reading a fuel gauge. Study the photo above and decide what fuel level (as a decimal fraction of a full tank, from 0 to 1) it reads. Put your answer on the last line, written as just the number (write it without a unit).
0.125
